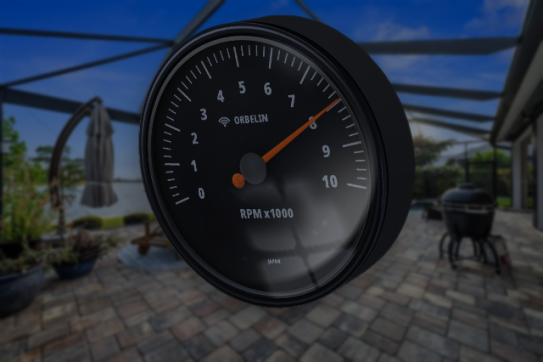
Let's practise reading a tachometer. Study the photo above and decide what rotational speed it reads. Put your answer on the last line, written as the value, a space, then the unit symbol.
8000 rpm
